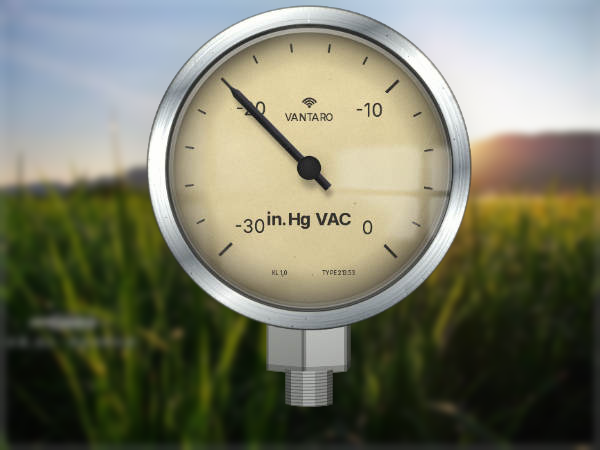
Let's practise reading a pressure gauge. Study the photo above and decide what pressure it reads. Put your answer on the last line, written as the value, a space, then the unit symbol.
-20 inHg
